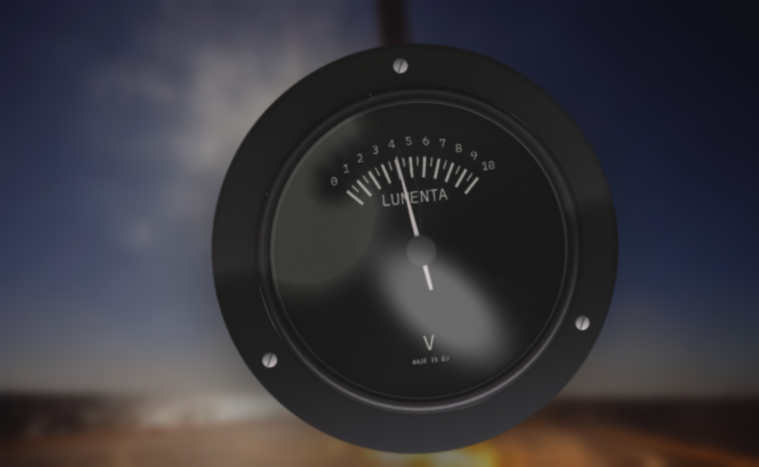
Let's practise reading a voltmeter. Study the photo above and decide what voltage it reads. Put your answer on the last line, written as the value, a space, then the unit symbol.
4 V
